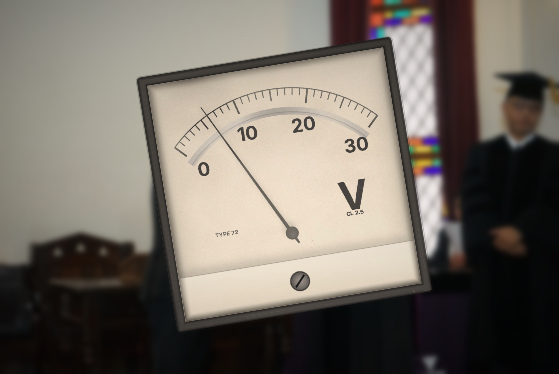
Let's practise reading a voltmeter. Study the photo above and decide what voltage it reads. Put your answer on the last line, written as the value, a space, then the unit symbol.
6 V
